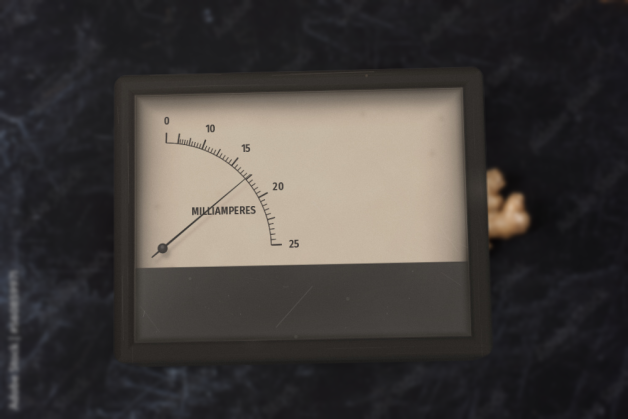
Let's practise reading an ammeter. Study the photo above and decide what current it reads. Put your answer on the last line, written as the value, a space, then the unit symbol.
17.5 mA
